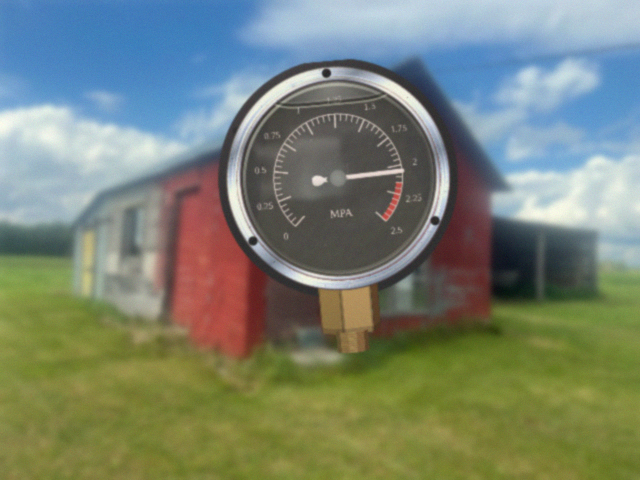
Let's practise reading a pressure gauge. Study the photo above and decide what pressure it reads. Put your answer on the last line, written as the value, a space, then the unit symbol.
2.05 MPa
